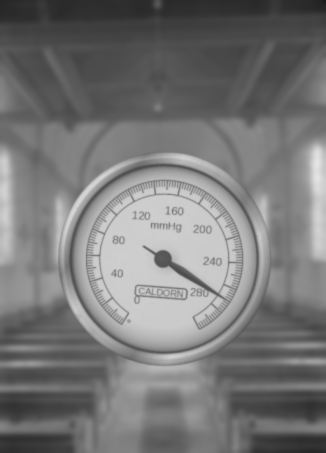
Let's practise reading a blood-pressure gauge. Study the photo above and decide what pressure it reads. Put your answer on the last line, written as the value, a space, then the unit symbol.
270 mmHg
